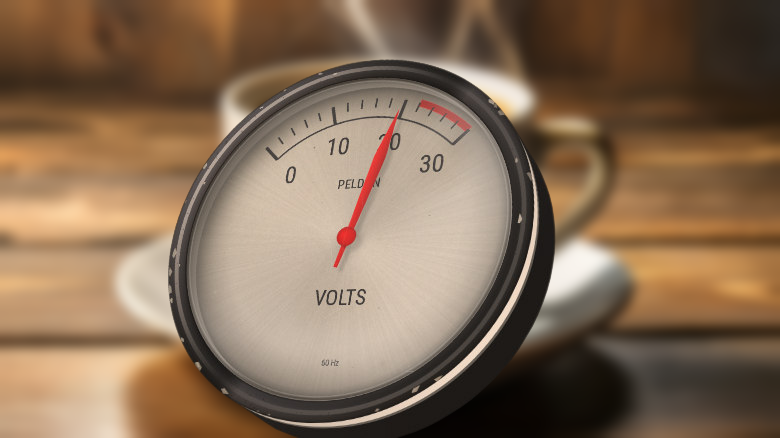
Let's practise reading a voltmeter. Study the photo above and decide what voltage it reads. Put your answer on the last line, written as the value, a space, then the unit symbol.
20 V
